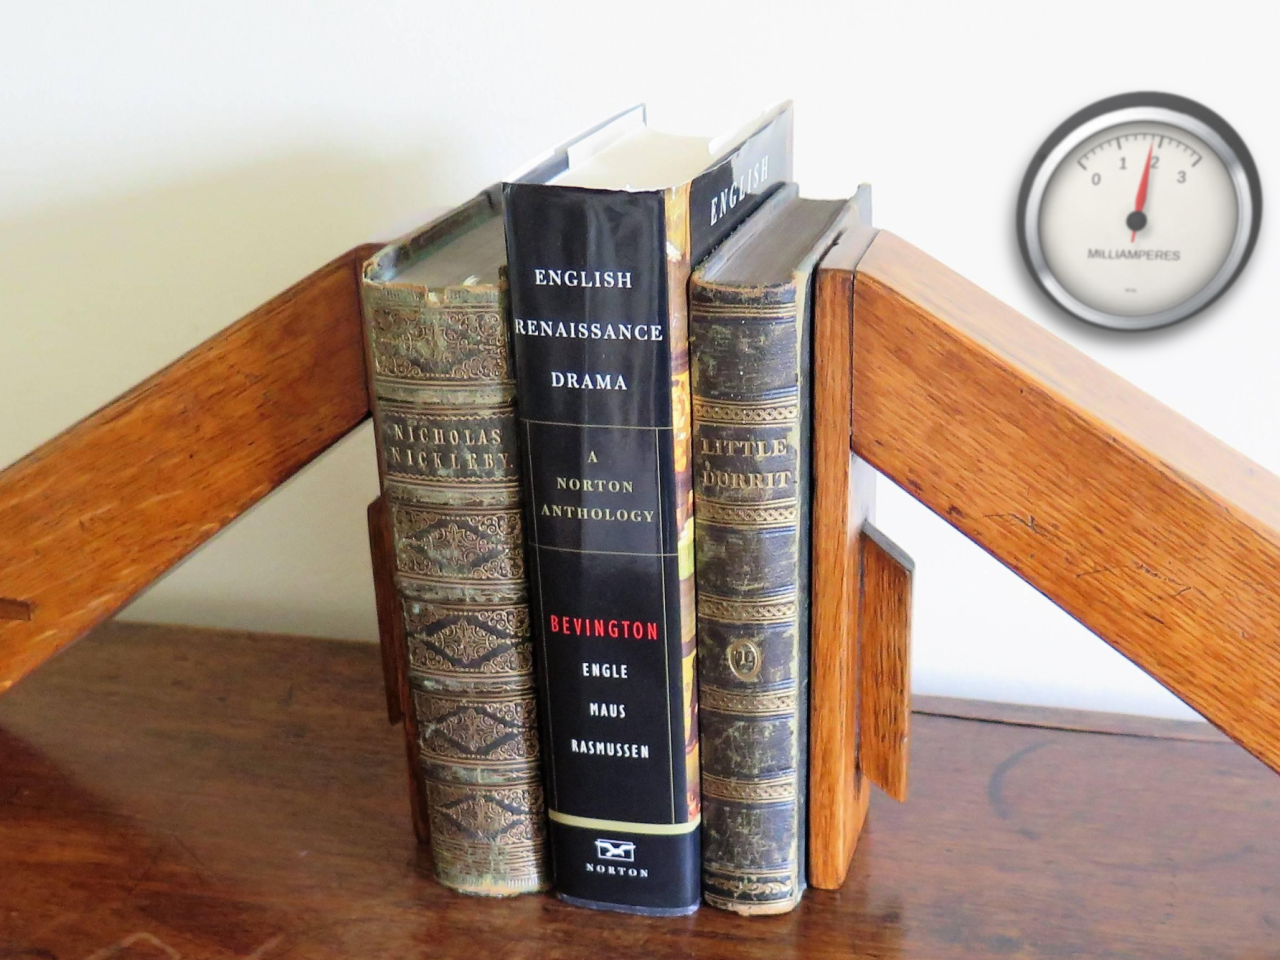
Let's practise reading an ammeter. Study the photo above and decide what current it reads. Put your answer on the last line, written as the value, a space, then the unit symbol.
1.8 mA
